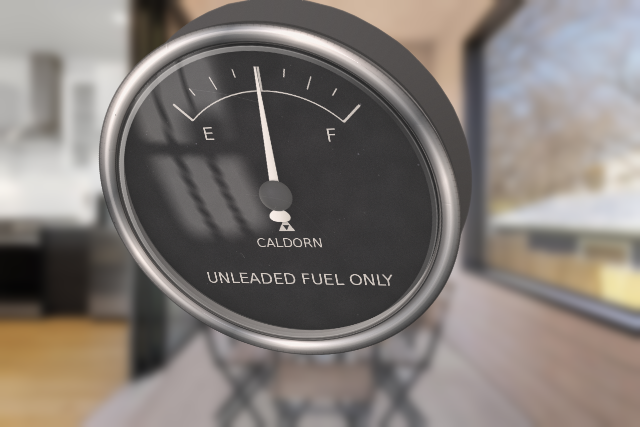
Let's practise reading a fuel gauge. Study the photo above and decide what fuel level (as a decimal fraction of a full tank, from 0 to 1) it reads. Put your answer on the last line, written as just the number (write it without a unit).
0.5
